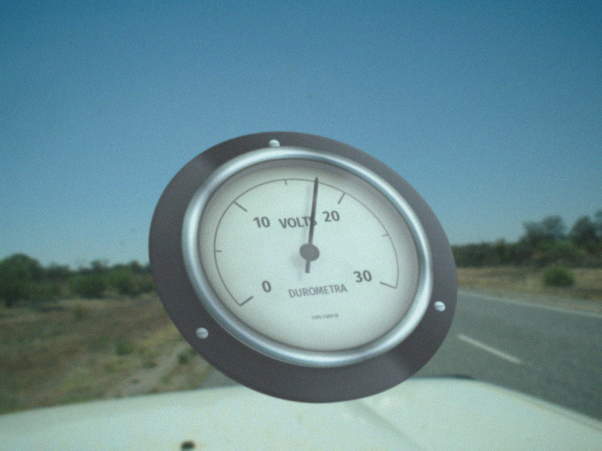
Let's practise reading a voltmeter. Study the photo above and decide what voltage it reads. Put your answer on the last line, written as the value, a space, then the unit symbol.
17.5 V
